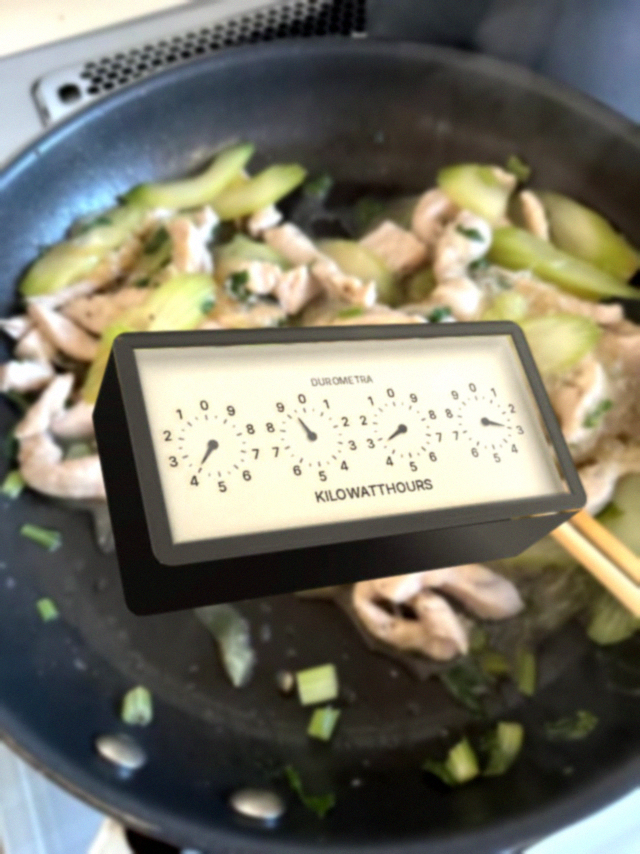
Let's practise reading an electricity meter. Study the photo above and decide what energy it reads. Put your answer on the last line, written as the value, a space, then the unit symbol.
3933 kWh
